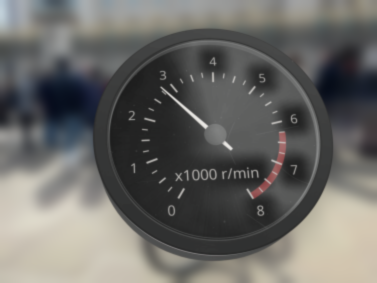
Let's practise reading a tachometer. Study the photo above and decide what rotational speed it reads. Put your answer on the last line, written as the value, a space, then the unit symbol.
2750 rpm
